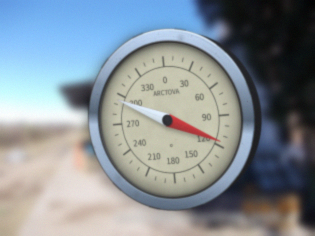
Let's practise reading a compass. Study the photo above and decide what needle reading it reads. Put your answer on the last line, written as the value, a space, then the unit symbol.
115 °
